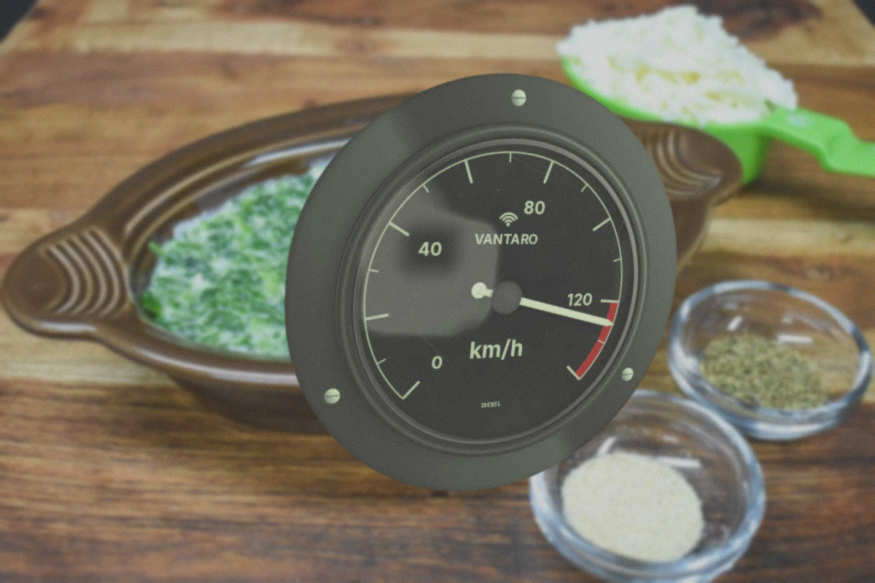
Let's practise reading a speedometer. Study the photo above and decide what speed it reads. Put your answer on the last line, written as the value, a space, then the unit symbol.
125 km/h
